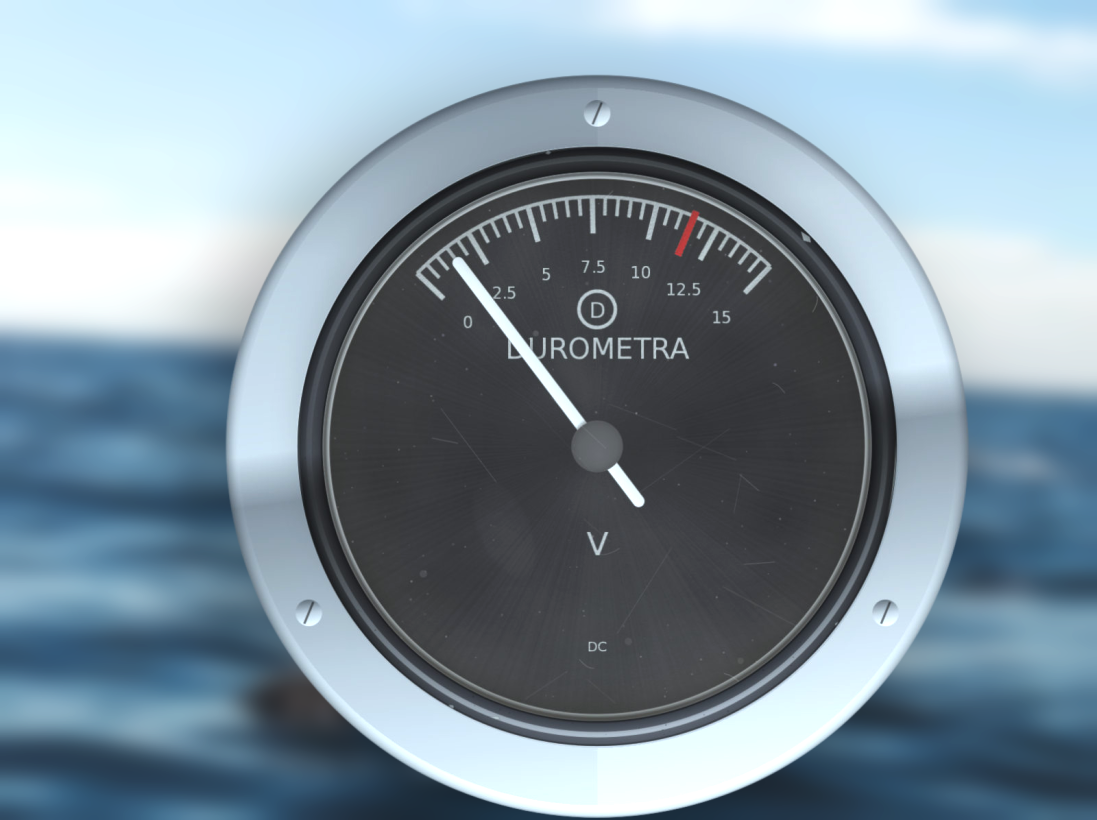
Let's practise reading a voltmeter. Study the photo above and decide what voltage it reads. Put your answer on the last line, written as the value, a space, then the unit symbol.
1.5 V
